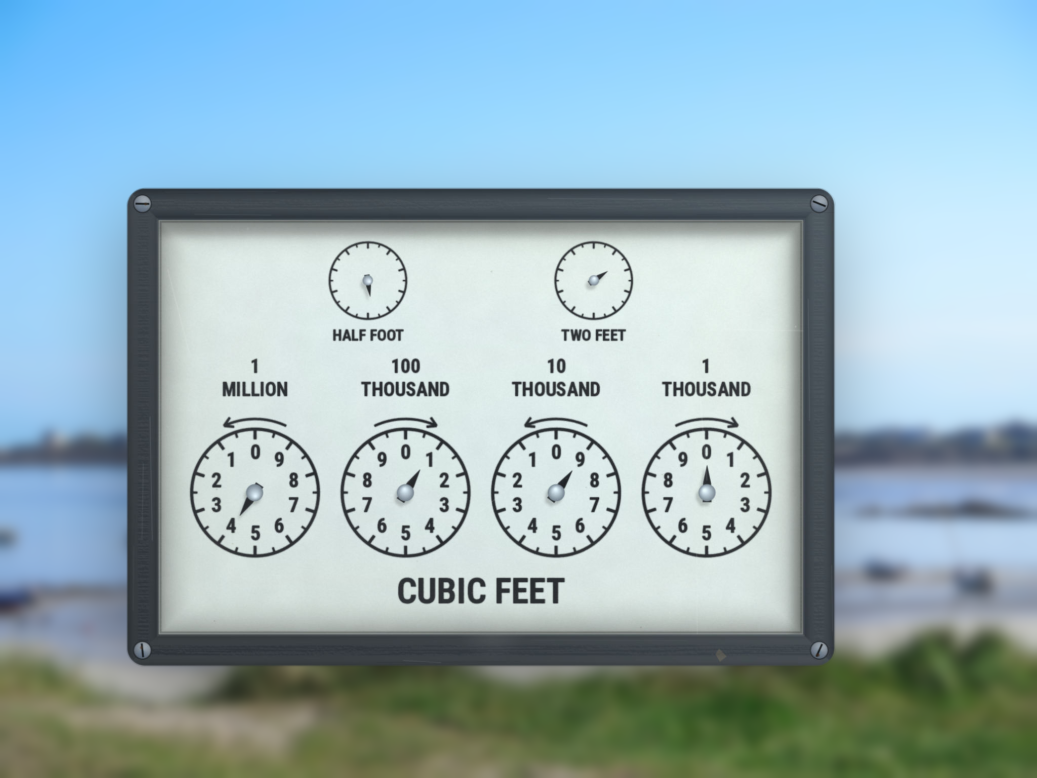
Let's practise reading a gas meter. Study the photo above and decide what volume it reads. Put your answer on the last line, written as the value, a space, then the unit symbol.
409000 ft³
